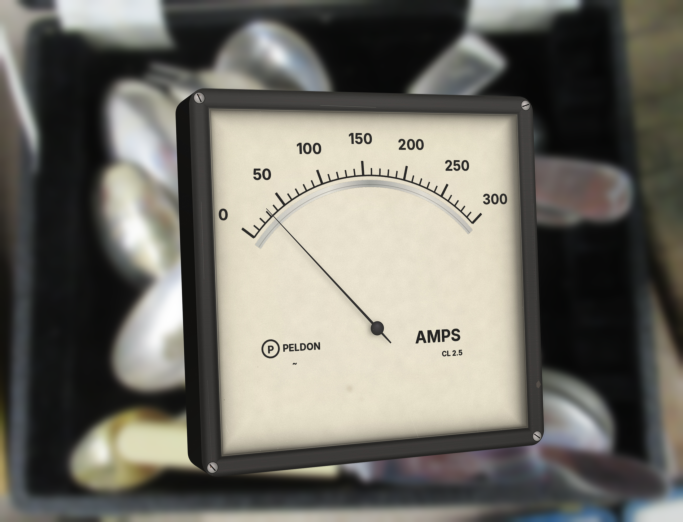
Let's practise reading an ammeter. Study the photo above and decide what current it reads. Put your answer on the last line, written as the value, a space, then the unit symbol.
30 A
